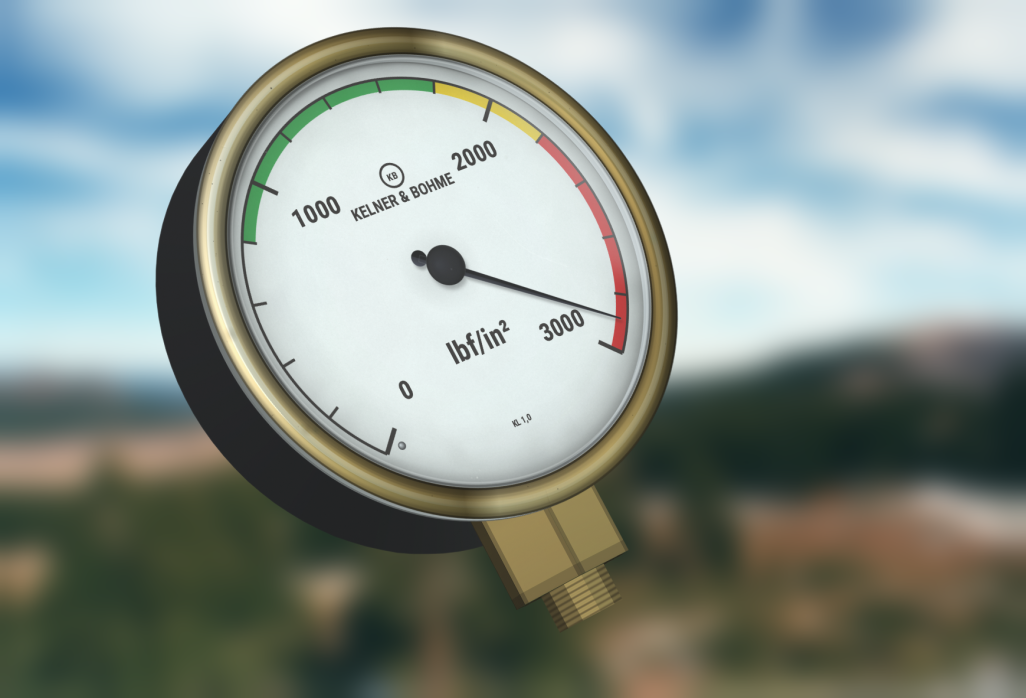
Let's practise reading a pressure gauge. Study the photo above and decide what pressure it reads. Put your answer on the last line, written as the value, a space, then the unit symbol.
2900 psi
